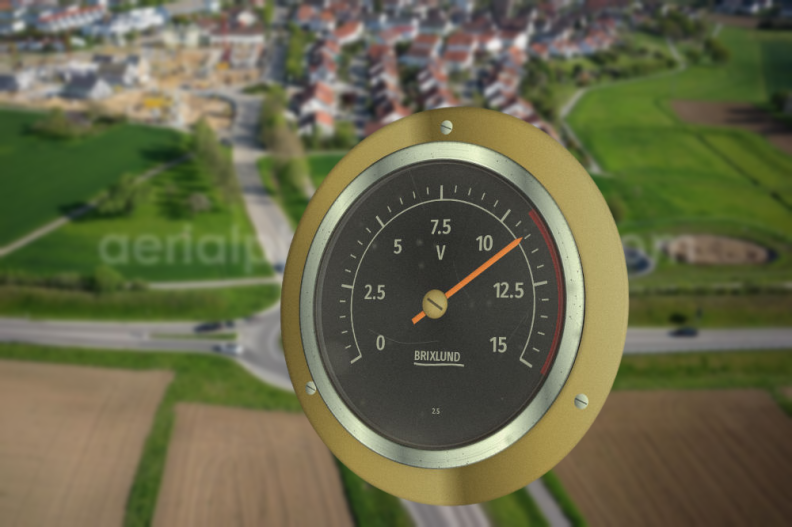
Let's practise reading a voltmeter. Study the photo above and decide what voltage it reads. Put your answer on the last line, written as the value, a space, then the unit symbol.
11 V
